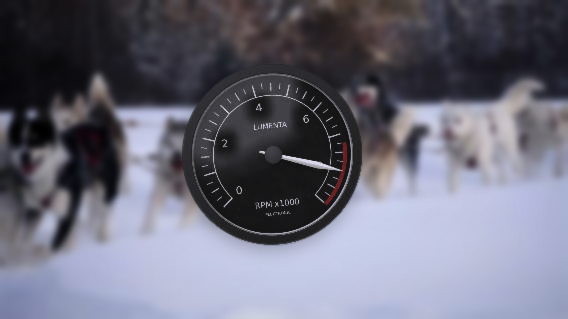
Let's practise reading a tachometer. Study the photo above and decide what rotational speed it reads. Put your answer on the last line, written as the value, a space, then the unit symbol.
8000 rpm
